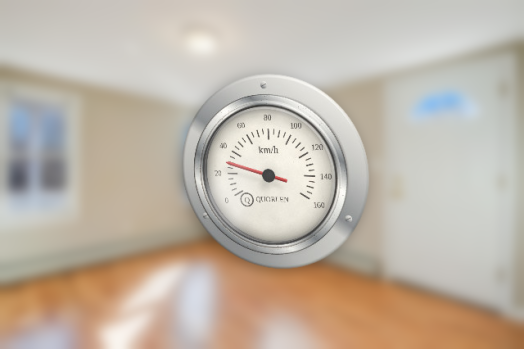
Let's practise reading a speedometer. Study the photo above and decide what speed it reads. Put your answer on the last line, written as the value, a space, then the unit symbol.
30 km/h
